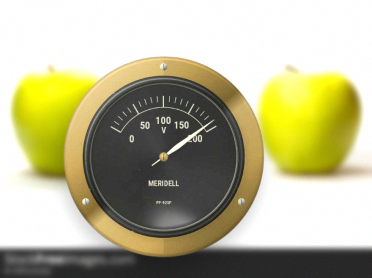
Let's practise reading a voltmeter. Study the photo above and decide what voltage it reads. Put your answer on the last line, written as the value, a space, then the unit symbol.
190 V
